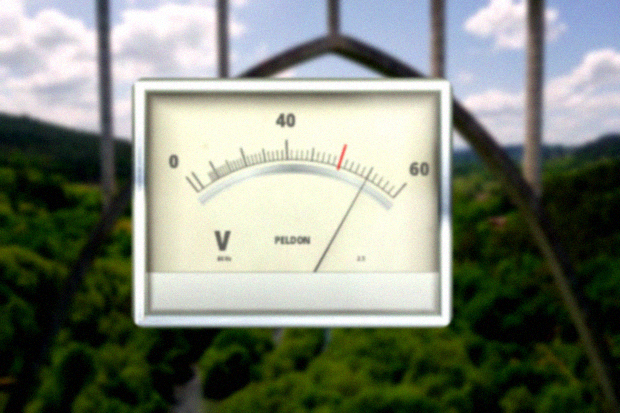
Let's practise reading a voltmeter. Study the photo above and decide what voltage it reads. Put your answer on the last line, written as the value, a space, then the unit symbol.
55 V
